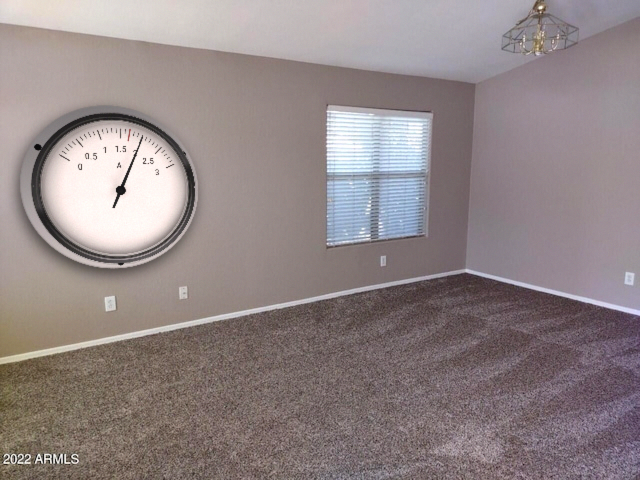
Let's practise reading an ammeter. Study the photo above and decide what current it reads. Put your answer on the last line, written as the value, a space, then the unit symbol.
2 A
